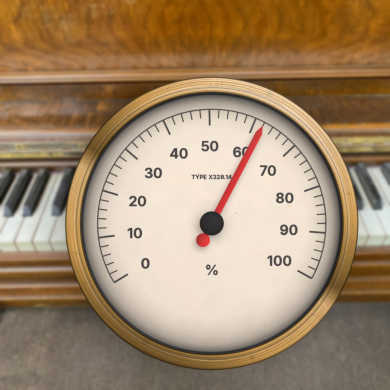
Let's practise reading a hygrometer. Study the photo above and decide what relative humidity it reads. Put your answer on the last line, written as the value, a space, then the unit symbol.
62 %
